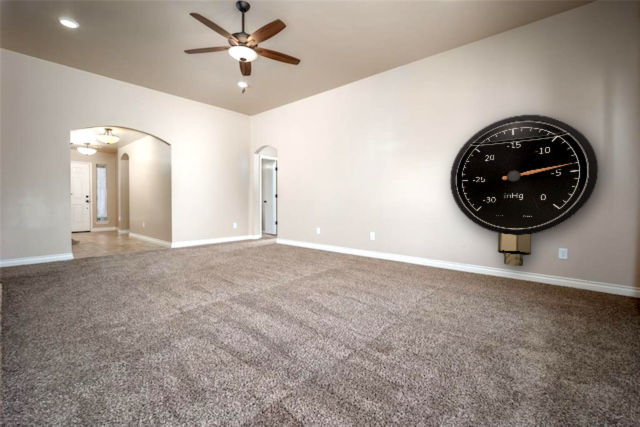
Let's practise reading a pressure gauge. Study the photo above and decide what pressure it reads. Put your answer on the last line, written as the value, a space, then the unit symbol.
-6 inHg
